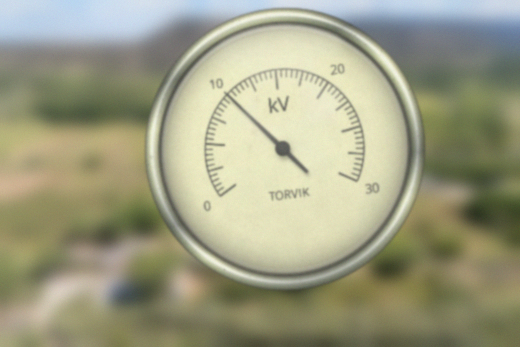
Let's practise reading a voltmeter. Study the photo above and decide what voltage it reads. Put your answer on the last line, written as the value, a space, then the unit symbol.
10 kV
